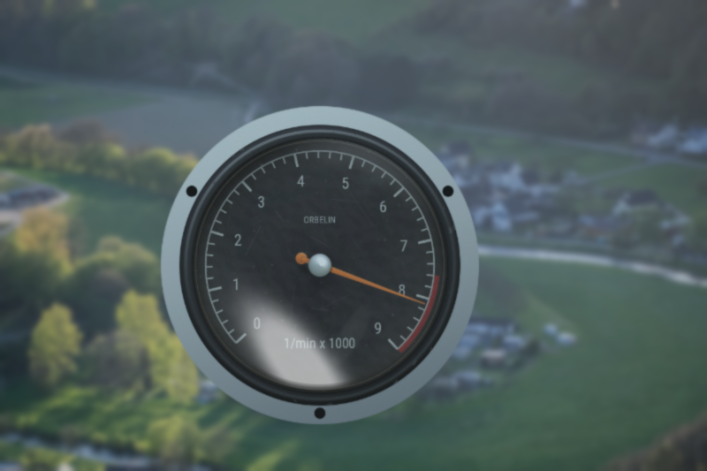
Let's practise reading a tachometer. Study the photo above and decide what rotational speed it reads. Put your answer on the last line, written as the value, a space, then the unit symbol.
8100 rpm
